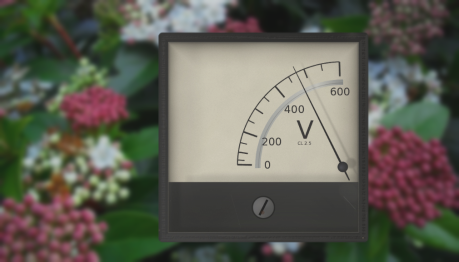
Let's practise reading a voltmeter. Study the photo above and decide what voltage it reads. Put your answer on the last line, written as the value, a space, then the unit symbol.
475 V
